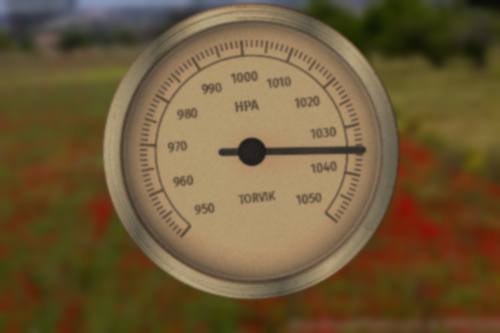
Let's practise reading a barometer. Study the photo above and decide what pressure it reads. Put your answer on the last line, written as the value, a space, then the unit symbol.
1035 hPa
